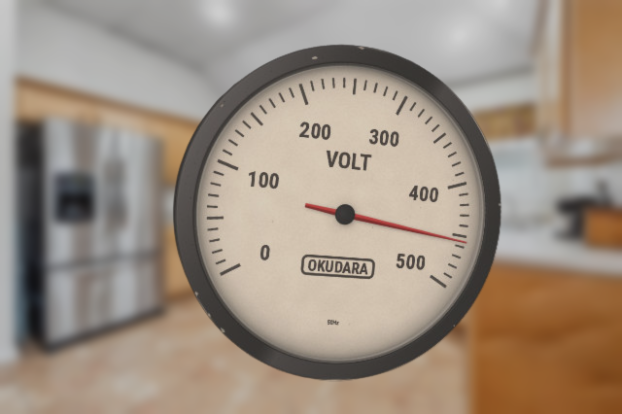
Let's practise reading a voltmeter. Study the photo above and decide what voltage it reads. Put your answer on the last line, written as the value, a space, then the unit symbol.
455 V
